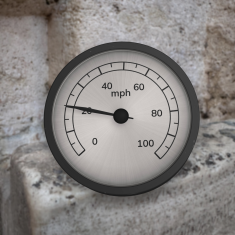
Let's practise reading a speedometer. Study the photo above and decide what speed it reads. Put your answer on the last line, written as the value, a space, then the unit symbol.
20 mph
